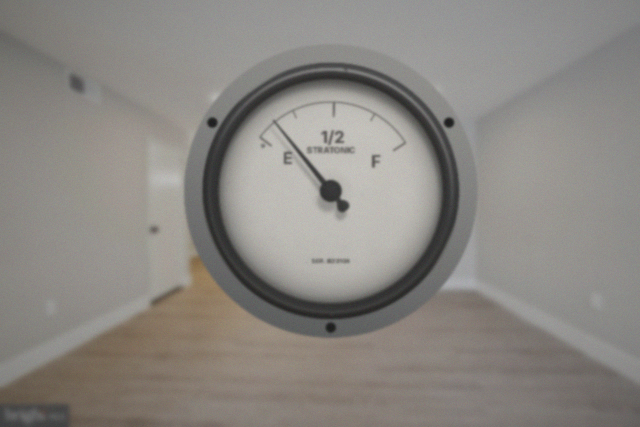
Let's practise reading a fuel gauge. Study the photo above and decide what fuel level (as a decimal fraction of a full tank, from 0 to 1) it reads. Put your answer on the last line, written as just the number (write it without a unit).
0.125
